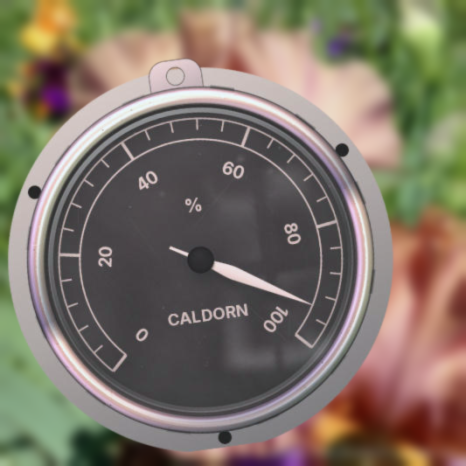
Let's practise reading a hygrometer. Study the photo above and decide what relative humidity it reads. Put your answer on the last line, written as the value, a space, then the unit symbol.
94 %
